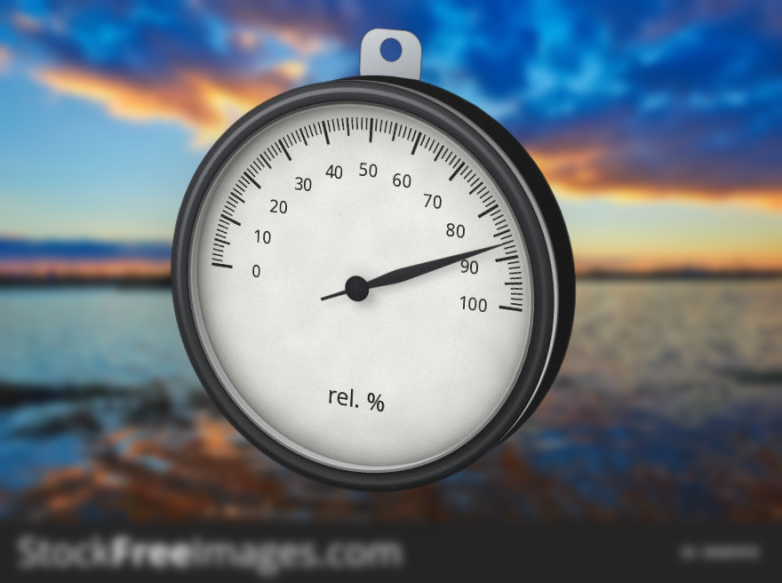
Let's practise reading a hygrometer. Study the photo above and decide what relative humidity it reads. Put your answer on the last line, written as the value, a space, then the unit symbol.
87 %
